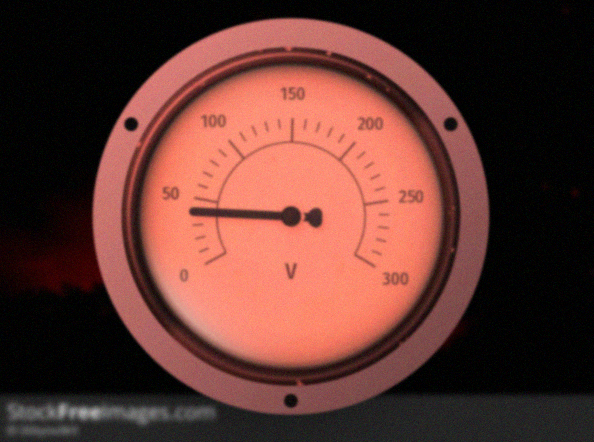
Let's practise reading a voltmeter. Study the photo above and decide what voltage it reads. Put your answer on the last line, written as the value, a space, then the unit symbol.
40 V
